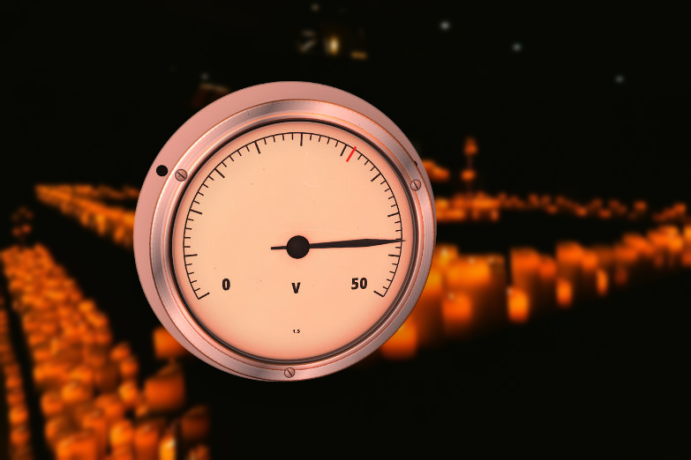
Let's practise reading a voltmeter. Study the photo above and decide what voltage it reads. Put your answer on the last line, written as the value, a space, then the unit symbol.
43 V
